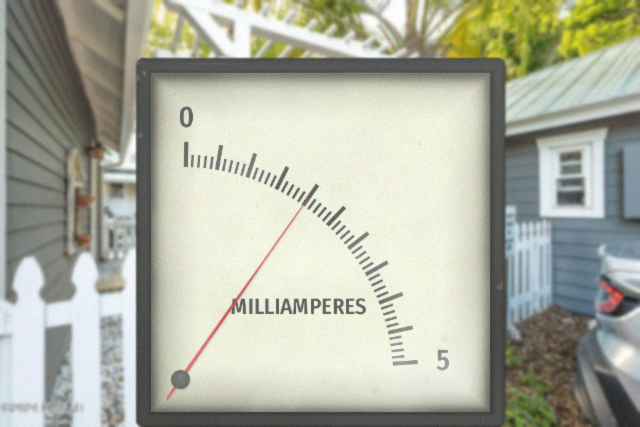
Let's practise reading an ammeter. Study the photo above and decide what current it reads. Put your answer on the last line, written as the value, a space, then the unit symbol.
2 mA
